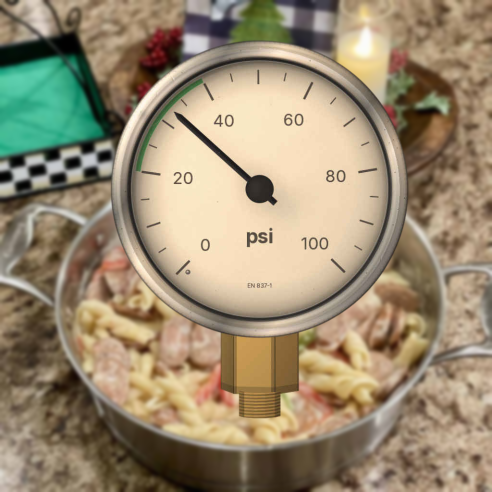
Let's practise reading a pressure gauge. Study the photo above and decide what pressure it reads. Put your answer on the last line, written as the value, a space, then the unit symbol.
32.5 psi
